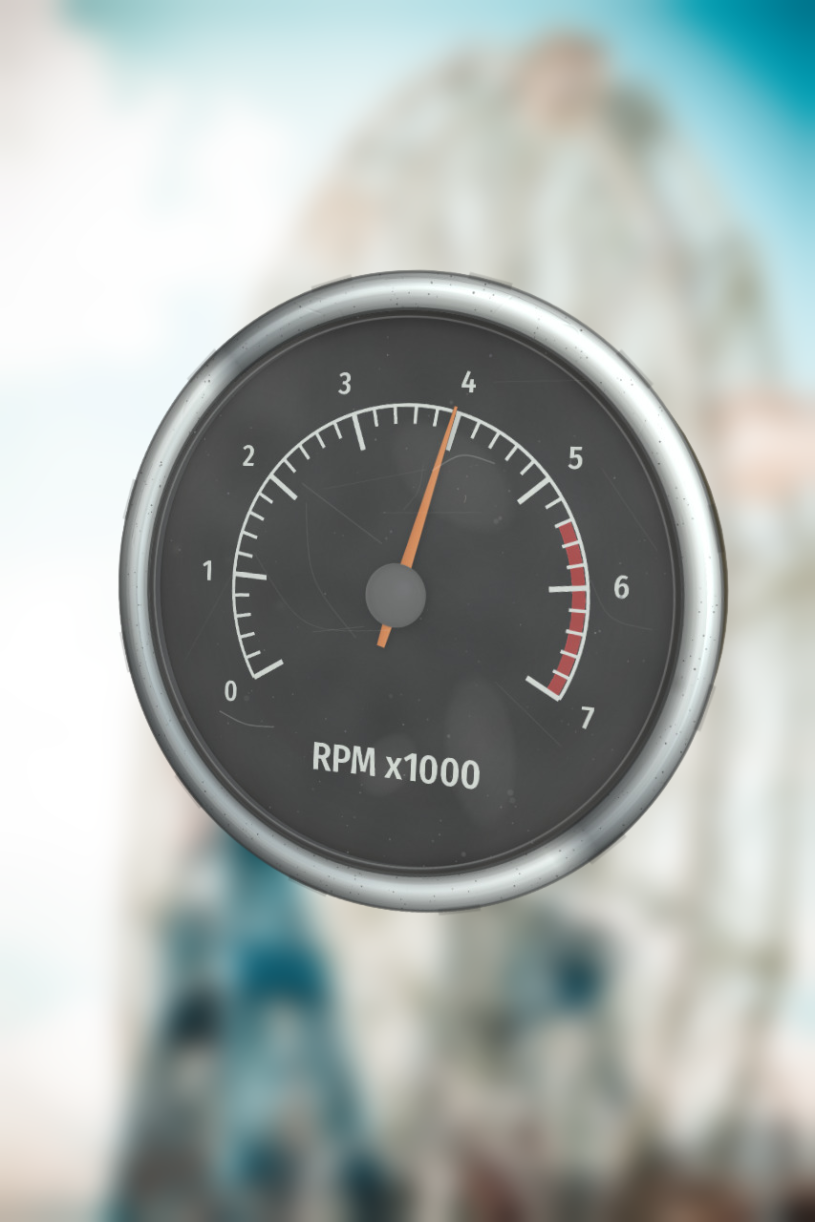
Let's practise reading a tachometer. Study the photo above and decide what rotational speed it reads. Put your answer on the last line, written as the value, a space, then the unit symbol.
4000 rpm
